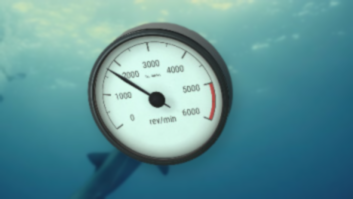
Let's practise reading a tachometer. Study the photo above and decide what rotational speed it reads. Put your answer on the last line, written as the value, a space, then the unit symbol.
1750 rpm
